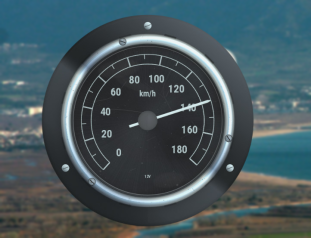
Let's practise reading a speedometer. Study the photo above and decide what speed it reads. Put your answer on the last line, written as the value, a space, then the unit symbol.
140 km/h
